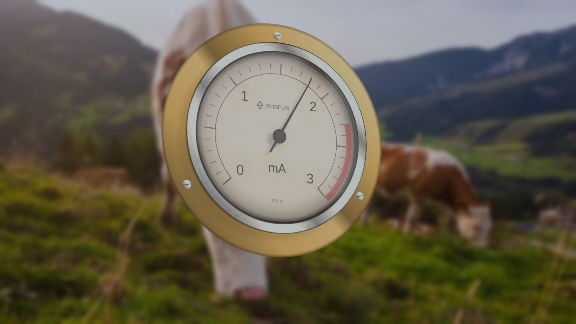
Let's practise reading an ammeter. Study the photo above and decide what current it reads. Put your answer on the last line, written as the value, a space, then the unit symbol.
1.8 mA
